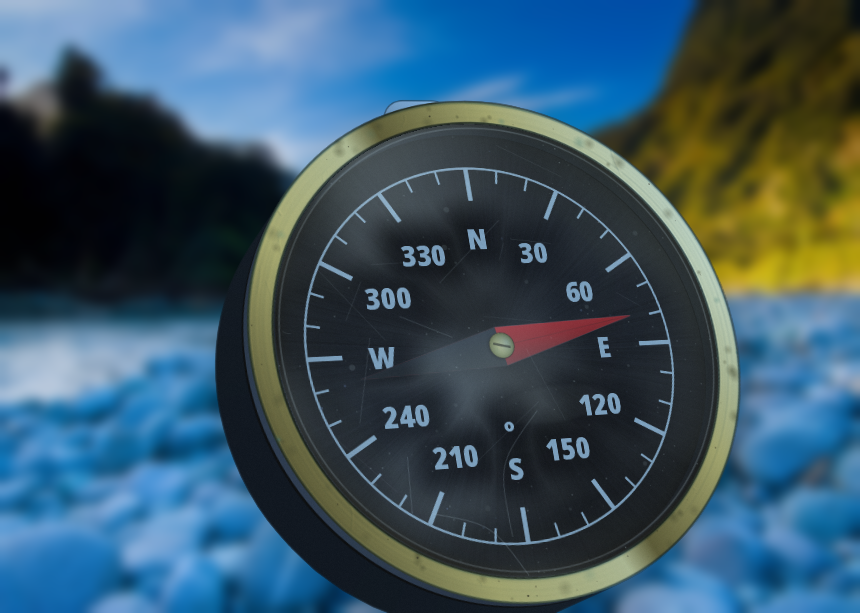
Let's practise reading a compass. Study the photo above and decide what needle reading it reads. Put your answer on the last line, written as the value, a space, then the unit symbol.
80 °
